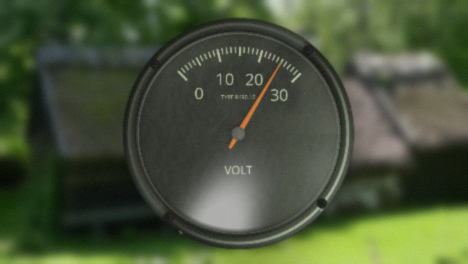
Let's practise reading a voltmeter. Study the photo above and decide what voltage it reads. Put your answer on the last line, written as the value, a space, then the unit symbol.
25 V
